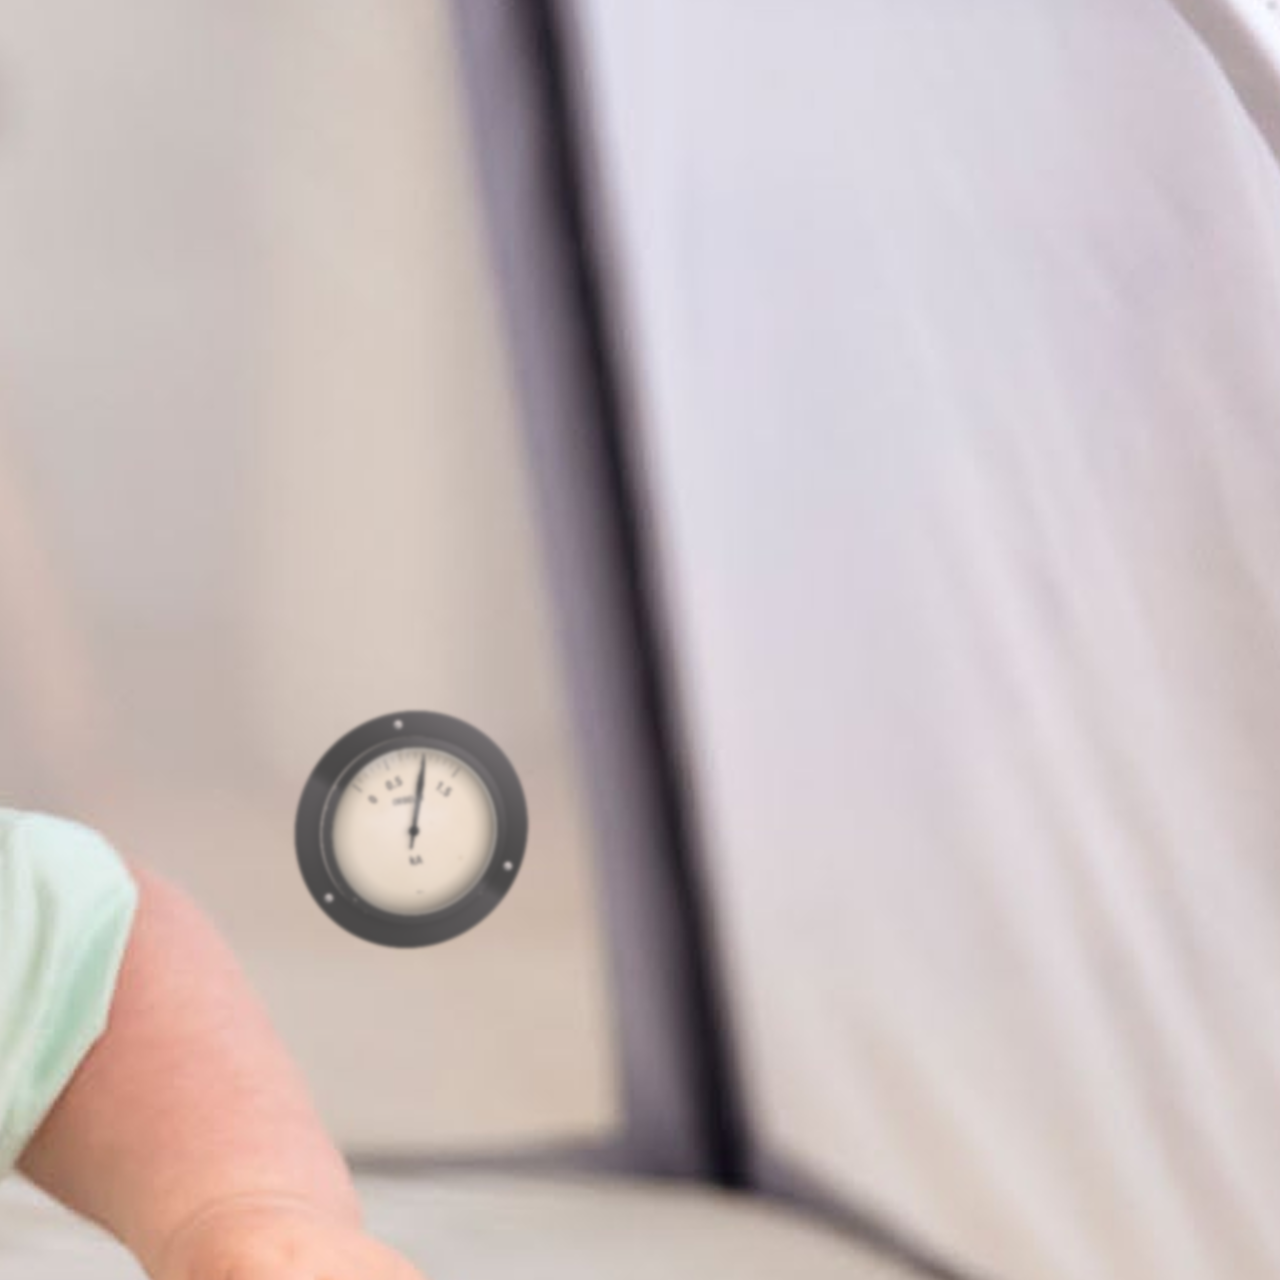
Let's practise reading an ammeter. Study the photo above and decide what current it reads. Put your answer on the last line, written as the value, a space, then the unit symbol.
1 kA
